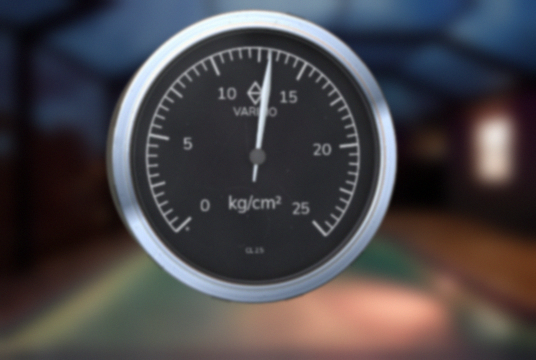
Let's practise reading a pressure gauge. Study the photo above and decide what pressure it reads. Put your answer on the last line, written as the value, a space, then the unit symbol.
13 kg/cm²
